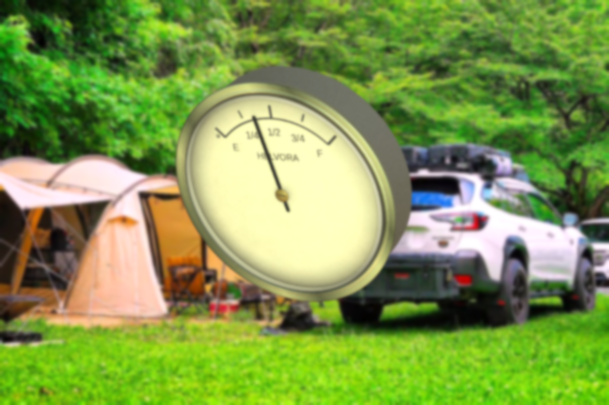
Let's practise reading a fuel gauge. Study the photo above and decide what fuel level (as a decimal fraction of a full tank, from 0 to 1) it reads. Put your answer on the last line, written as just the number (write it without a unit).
0.375
